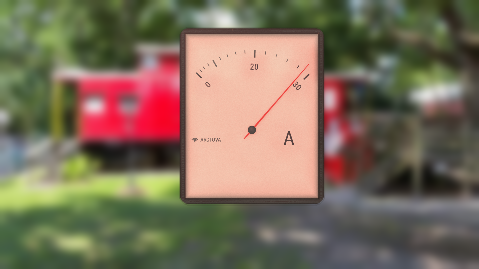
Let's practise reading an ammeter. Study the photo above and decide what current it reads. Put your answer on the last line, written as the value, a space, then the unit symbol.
29 A
